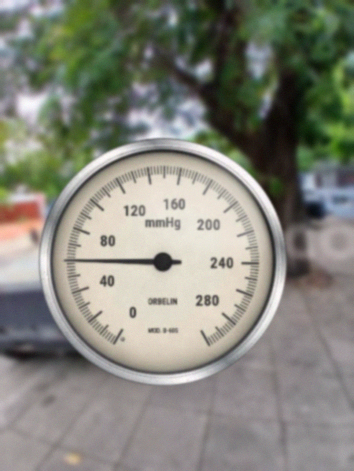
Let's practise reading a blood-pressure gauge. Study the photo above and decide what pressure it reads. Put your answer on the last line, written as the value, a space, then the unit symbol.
60 mmHg
